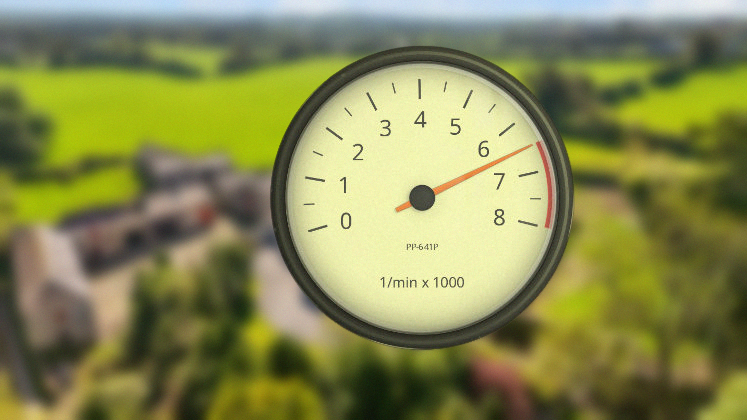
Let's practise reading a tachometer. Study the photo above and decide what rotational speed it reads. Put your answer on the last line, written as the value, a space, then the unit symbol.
6500 rpm
